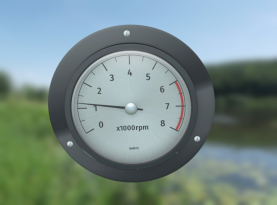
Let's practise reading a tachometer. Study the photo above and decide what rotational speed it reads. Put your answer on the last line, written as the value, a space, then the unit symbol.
1250 rpm
